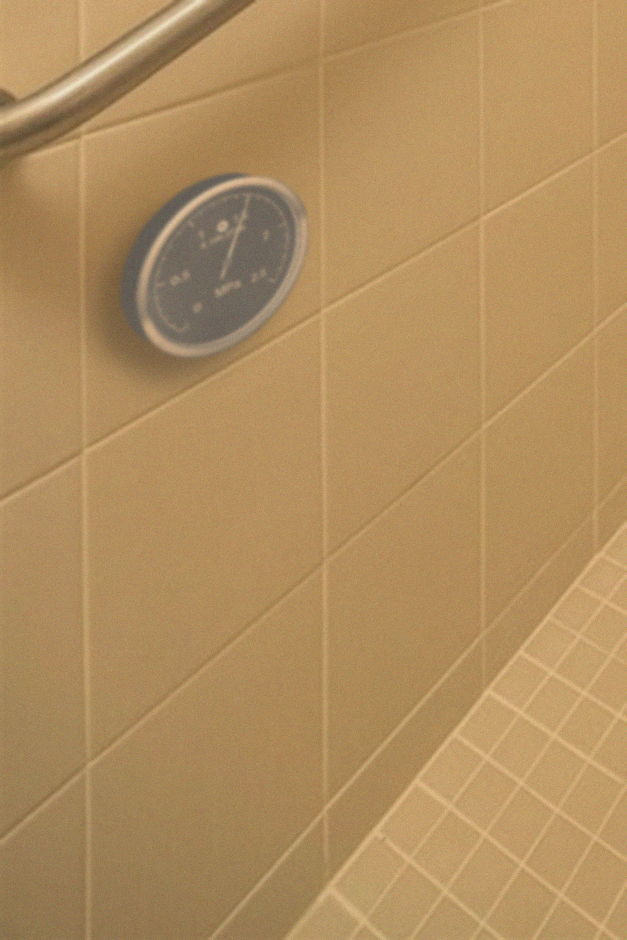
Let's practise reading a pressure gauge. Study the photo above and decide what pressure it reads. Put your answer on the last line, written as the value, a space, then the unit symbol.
1.5 MPa
